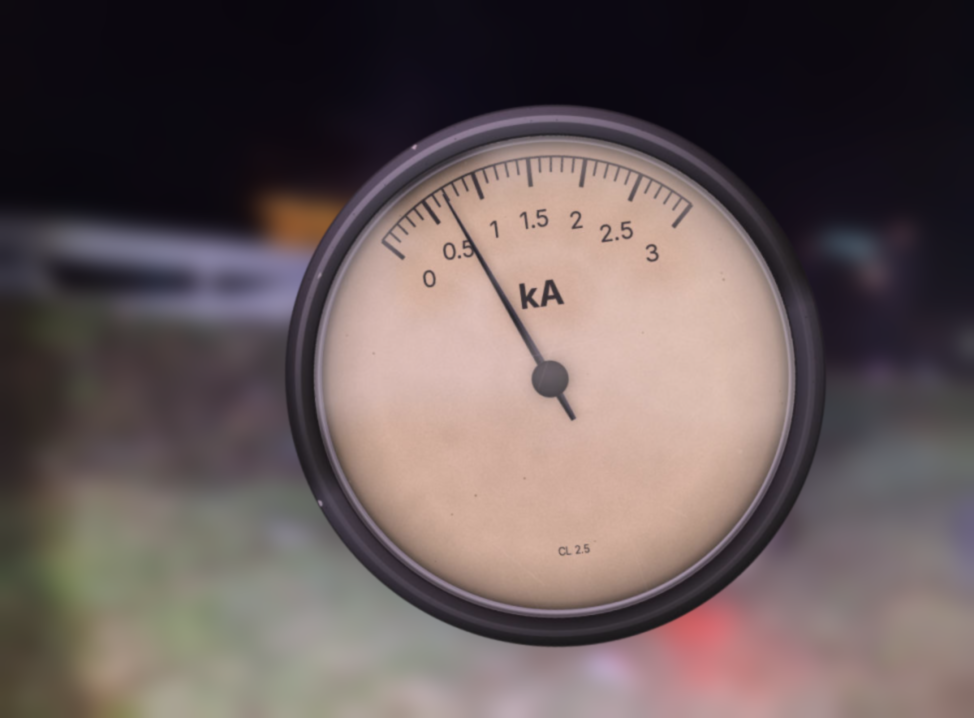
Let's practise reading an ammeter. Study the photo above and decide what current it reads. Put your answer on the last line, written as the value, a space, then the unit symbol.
0.7 kA
